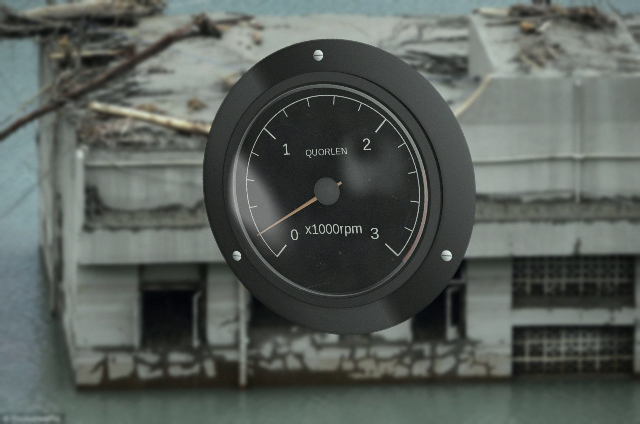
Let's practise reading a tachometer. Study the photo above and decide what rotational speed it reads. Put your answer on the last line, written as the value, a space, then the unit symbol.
200 rpm
